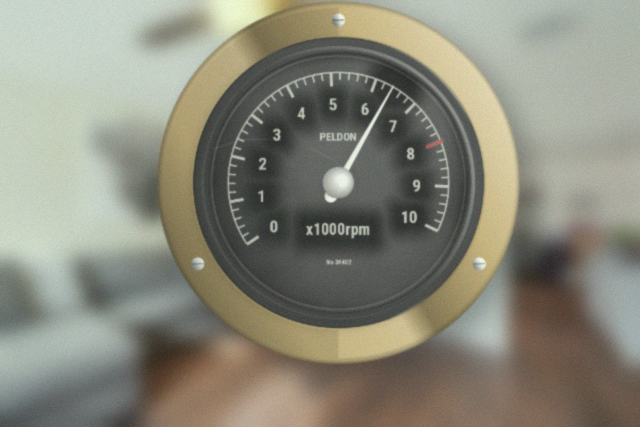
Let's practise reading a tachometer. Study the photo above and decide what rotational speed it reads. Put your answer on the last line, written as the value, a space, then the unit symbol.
6400 rpm
